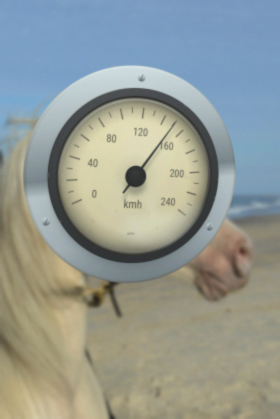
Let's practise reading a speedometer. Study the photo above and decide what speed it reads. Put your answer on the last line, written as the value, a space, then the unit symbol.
150 km/h
